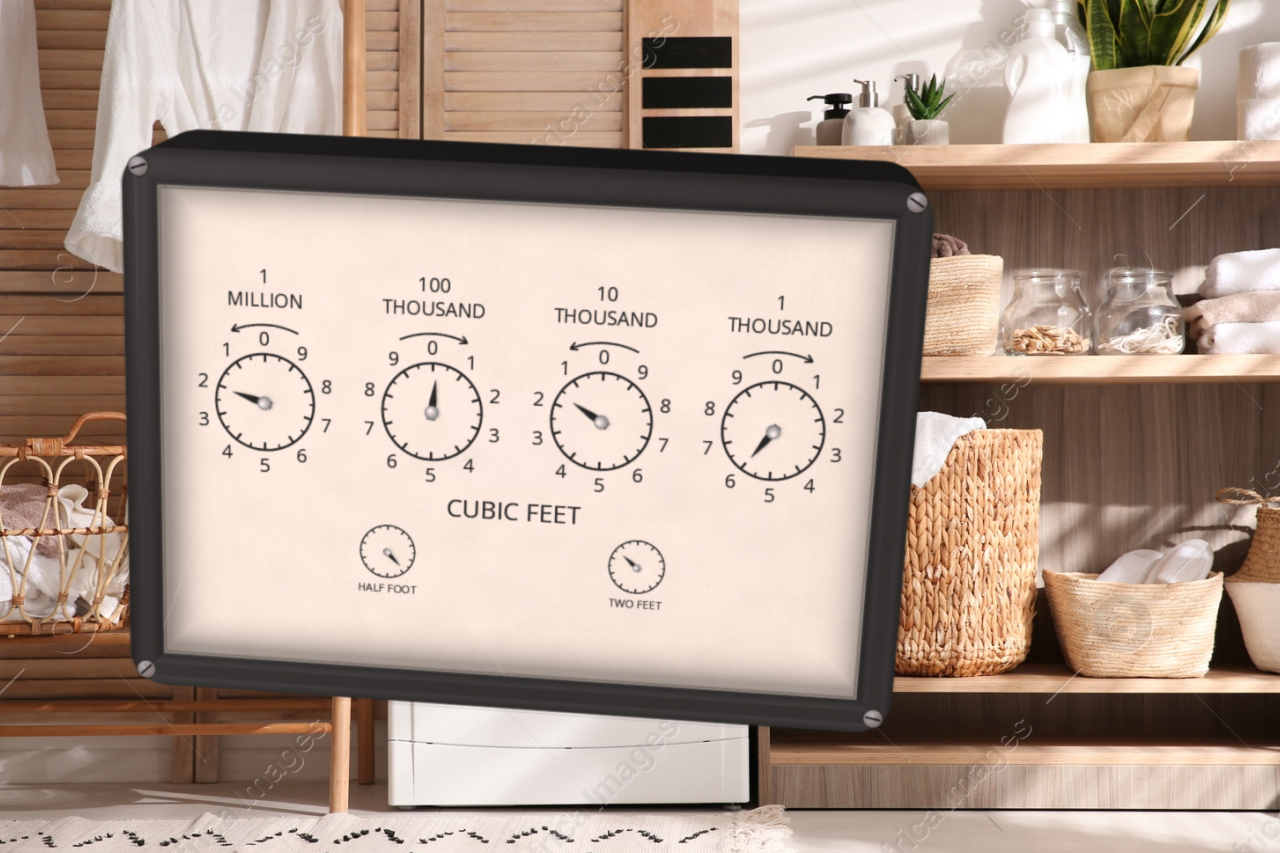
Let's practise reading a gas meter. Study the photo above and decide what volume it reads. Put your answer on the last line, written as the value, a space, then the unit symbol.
201600 ft³
